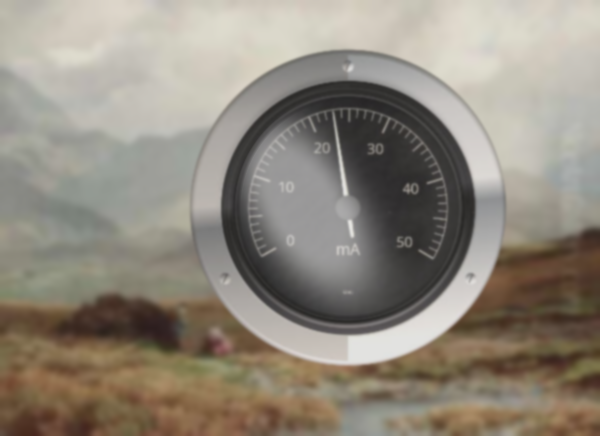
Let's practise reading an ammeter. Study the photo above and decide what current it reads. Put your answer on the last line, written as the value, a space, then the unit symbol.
23 mA
